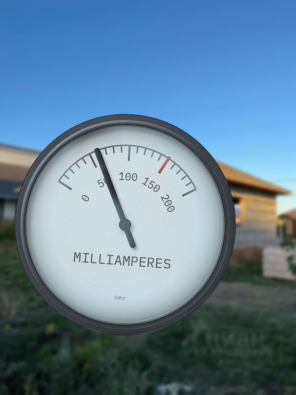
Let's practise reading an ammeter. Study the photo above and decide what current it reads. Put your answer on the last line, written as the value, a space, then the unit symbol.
60 mA
